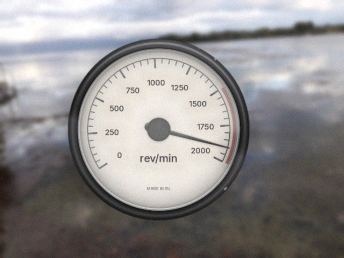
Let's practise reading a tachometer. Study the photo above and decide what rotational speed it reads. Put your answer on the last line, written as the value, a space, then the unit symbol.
1900 rpm
